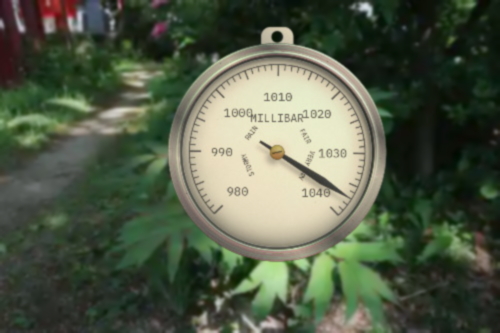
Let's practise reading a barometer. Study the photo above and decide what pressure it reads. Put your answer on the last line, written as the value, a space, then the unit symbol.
1037 mbar
